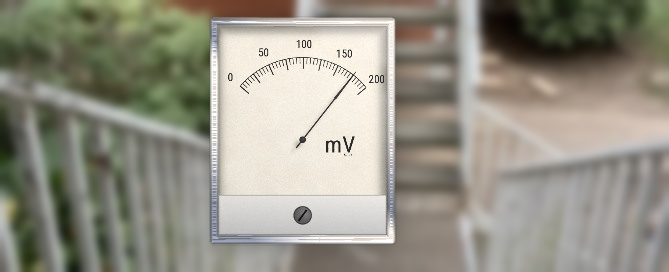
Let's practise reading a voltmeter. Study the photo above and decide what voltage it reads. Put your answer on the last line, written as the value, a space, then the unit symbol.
175 mV
